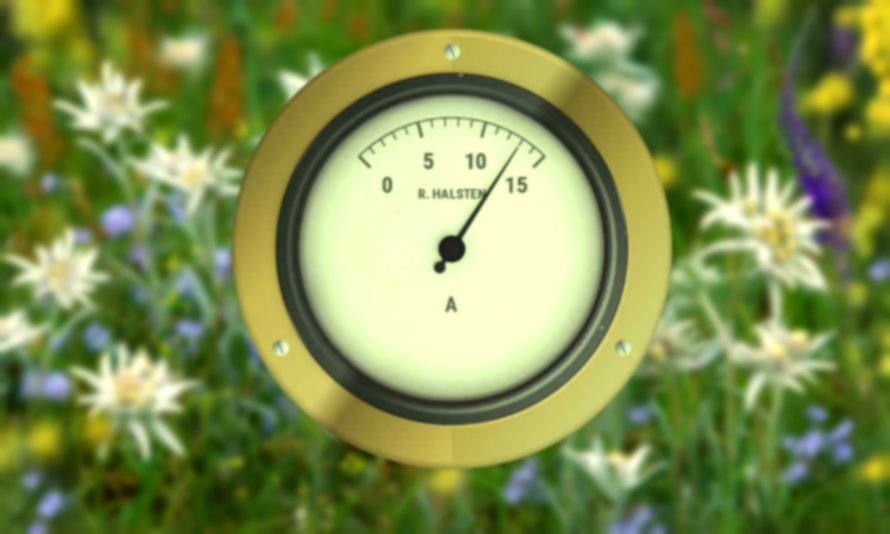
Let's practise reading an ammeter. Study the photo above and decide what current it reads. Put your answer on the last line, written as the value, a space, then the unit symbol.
13 A
